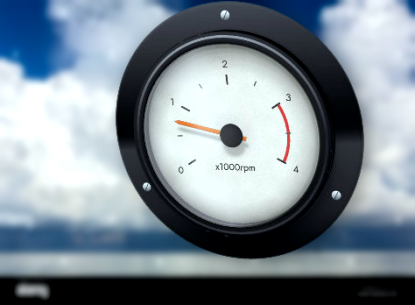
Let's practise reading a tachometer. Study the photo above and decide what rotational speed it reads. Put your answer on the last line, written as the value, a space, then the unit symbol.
750 rpm
